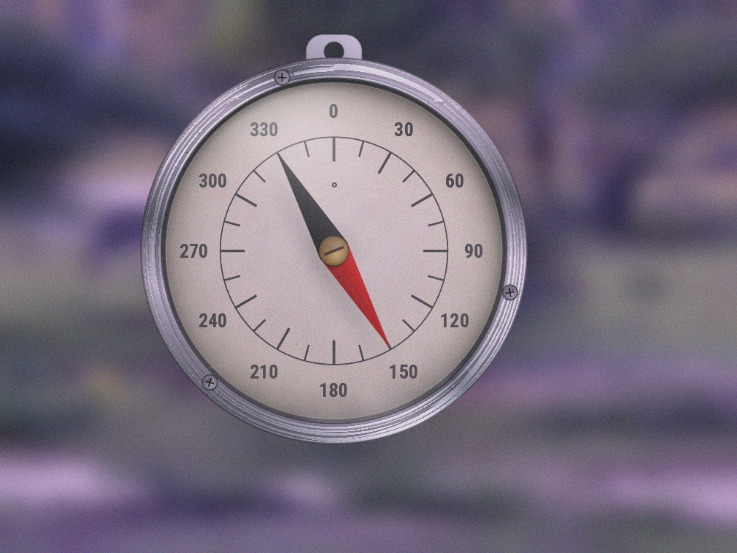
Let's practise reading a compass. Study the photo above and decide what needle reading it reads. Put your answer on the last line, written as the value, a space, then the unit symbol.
150 °
